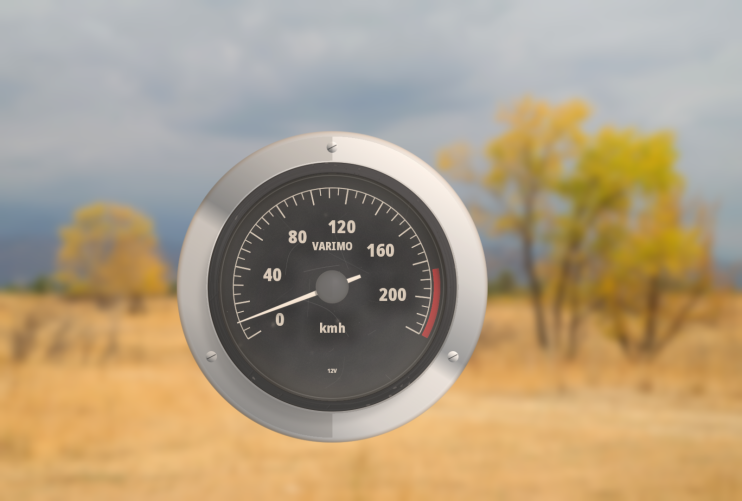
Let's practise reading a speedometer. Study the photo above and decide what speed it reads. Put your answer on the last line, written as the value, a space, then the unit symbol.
10 km/h
